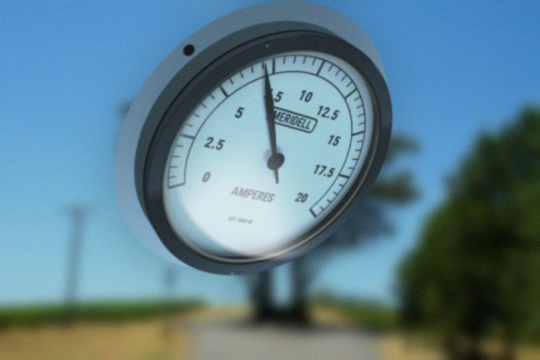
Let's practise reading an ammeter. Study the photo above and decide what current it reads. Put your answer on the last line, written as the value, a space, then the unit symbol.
7 A
